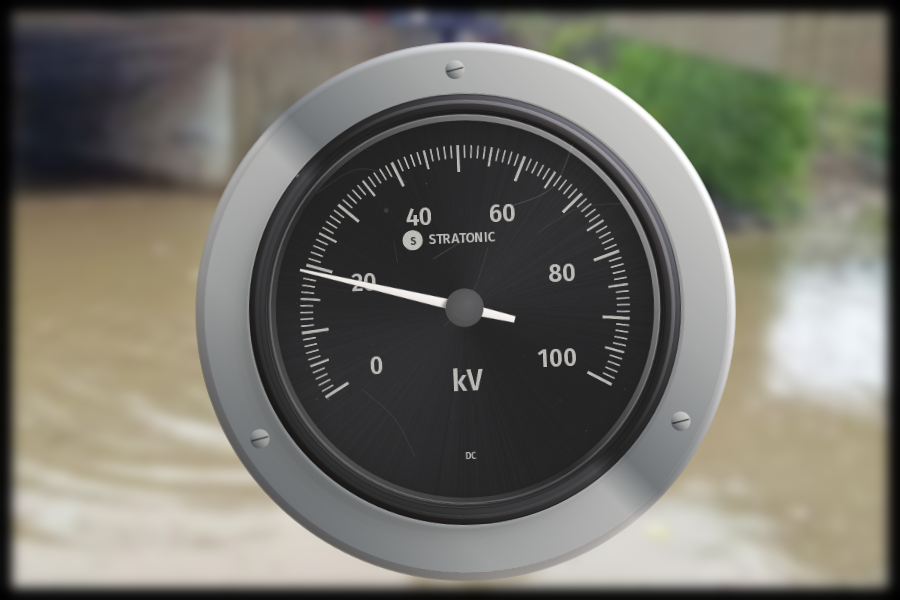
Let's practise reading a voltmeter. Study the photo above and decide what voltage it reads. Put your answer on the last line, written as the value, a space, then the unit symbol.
19 kV
